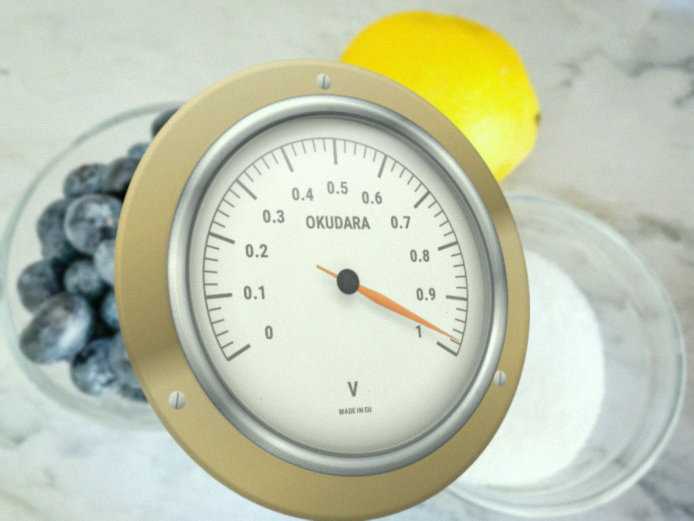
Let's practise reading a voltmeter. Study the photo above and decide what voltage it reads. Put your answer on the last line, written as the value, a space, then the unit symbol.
0.98 V
